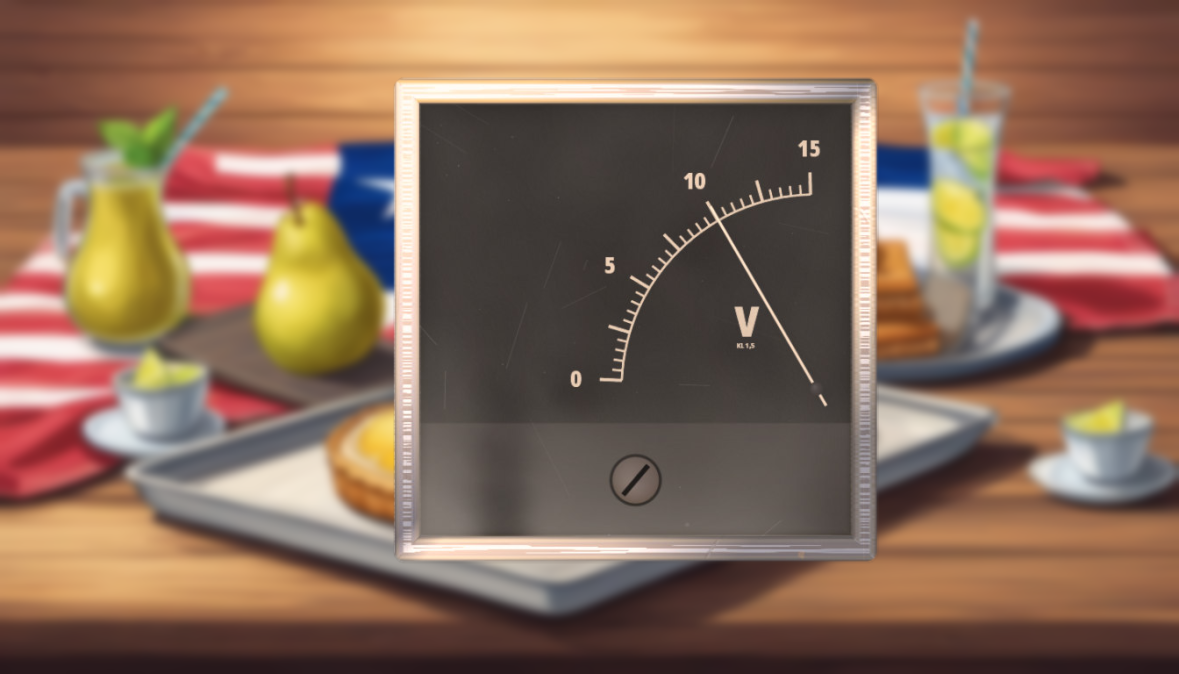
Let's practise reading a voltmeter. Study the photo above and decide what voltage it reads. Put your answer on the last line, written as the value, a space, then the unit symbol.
10 V
